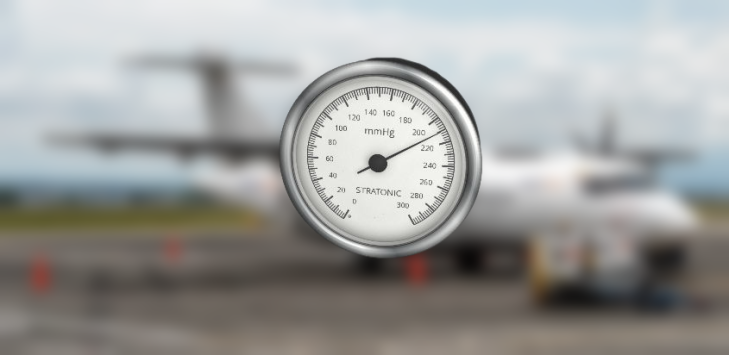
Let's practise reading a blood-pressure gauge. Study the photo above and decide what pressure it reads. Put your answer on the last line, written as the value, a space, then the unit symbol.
210 mmHg
